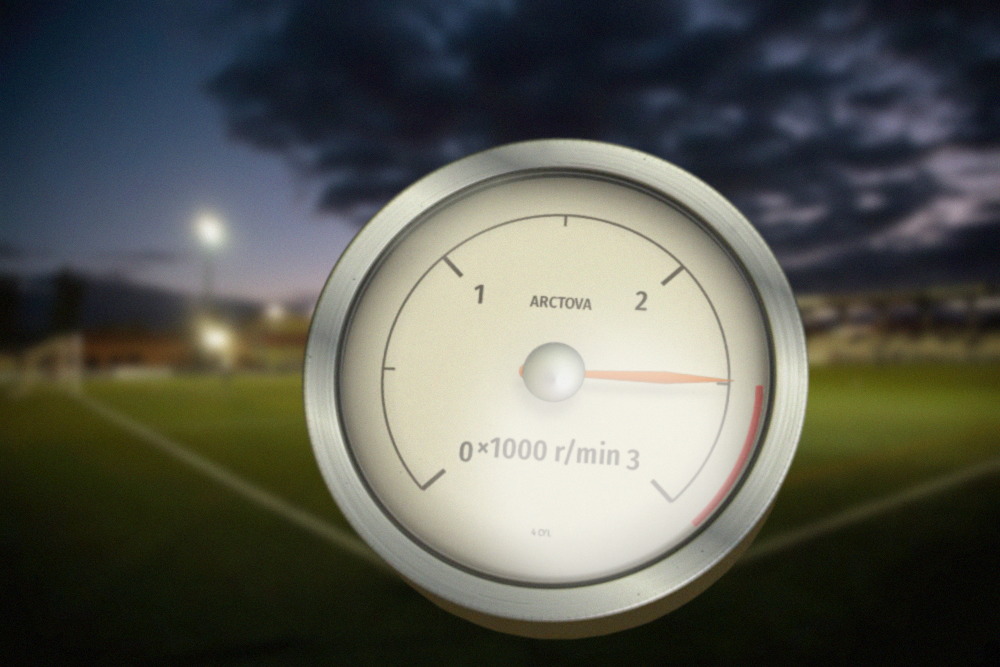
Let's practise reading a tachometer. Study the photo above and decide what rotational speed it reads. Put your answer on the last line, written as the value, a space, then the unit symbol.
2500 rpm
